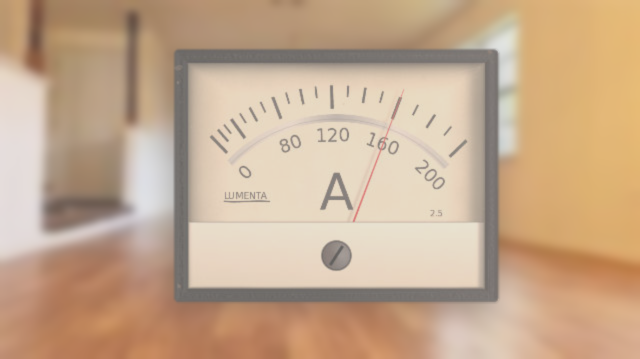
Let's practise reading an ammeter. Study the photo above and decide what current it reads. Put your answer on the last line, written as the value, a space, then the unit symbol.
160 A
